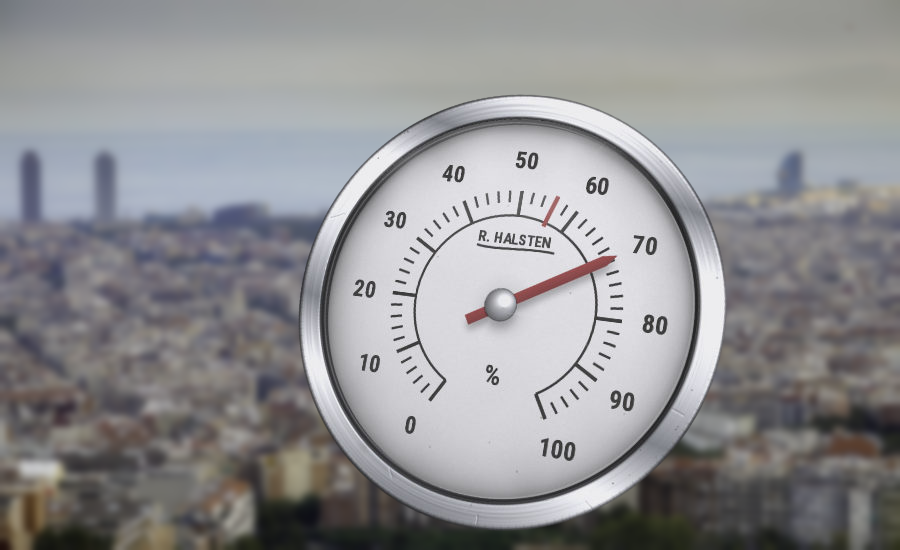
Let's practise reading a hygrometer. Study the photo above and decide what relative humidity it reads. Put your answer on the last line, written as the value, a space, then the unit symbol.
70 %
